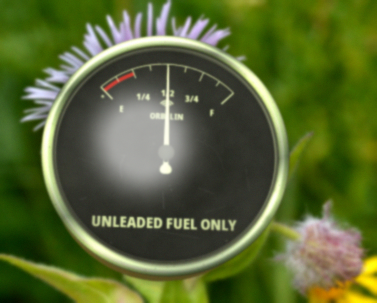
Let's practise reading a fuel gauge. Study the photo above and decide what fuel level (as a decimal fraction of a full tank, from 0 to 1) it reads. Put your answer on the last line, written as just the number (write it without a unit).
0.5
